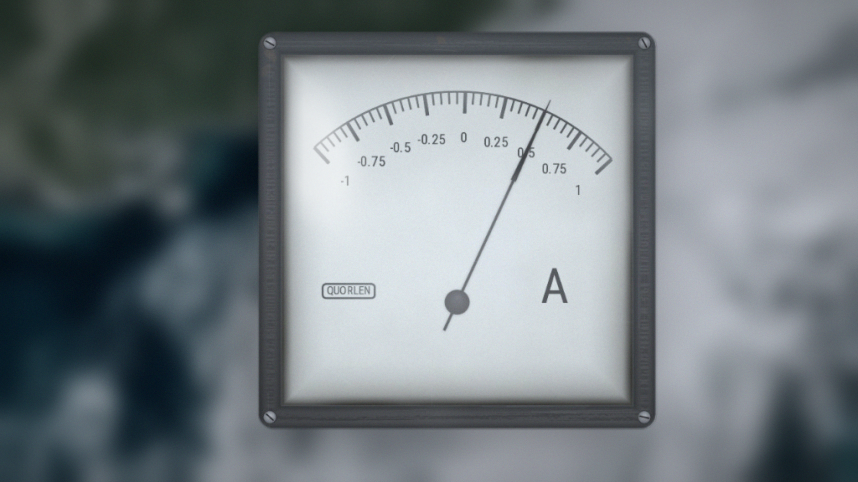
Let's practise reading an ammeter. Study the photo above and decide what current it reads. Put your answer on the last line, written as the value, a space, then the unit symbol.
0.5 A
